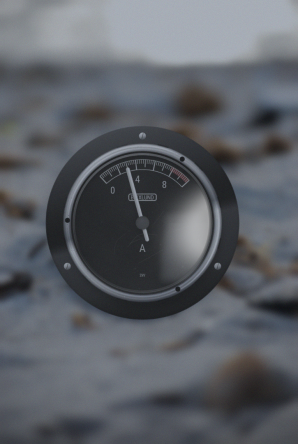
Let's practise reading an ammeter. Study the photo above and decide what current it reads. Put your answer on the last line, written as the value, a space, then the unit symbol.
3 A
